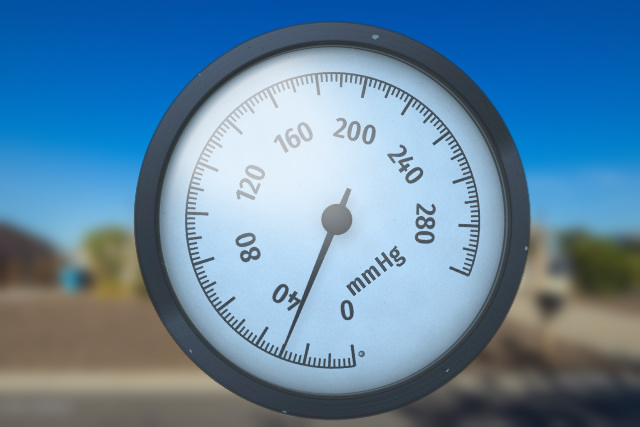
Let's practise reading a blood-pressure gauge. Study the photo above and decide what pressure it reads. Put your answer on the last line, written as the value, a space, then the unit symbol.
30 mmHg
